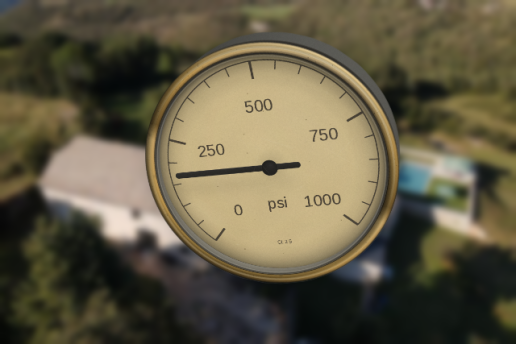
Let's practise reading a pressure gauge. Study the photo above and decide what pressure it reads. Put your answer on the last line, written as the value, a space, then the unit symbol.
175 psi
